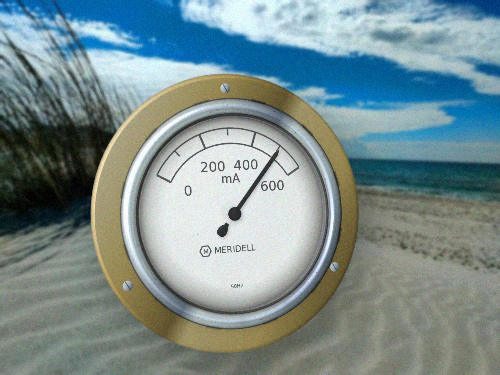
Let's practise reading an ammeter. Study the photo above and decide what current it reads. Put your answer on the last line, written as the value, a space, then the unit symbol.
500 mA
